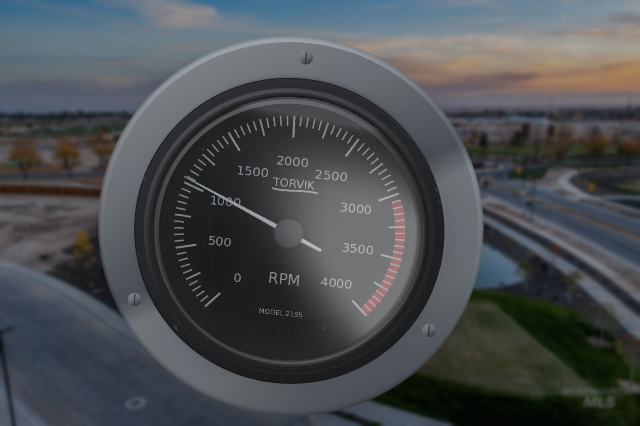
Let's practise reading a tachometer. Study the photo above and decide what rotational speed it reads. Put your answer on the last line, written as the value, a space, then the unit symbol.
1050 rpm
